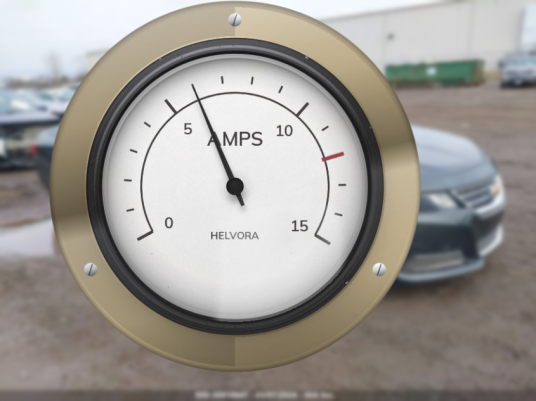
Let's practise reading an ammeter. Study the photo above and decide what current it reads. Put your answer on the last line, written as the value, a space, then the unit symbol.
6 A
